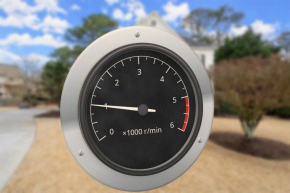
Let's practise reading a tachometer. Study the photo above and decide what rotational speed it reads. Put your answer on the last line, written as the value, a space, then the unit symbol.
1000 rpm
